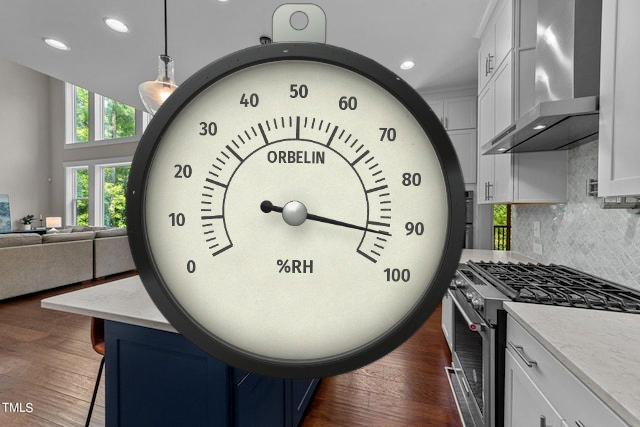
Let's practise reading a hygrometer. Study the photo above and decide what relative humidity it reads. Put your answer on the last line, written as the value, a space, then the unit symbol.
92 %
